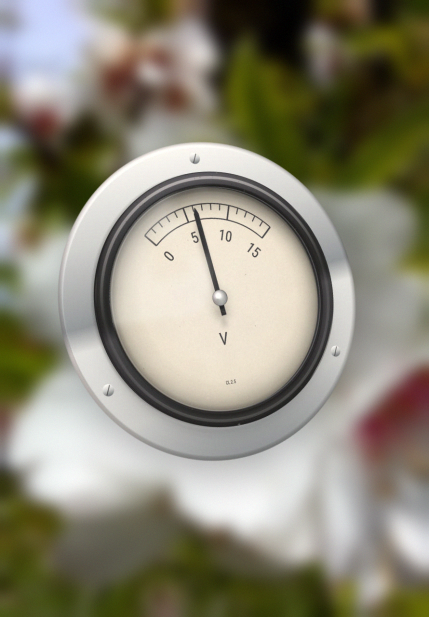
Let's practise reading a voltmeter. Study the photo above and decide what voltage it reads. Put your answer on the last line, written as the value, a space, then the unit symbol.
6 V
